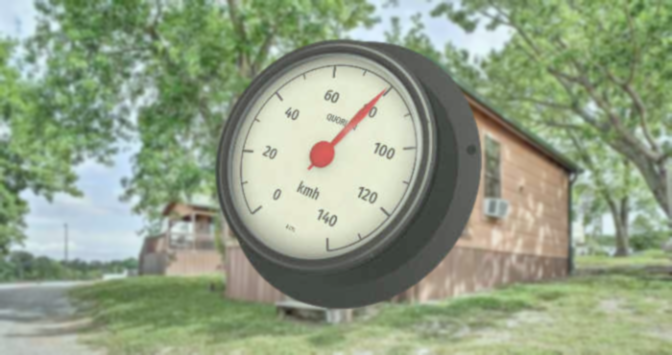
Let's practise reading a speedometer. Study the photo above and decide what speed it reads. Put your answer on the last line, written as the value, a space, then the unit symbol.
80 km/h
